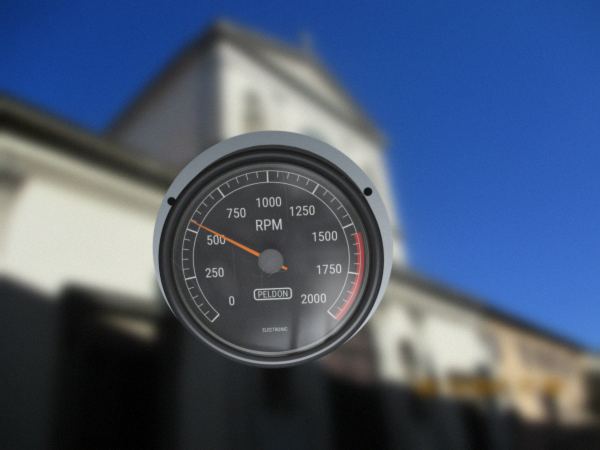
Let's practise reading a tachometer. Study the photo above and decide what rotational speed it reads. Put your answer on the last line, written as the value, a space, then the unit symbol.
550 rpm
